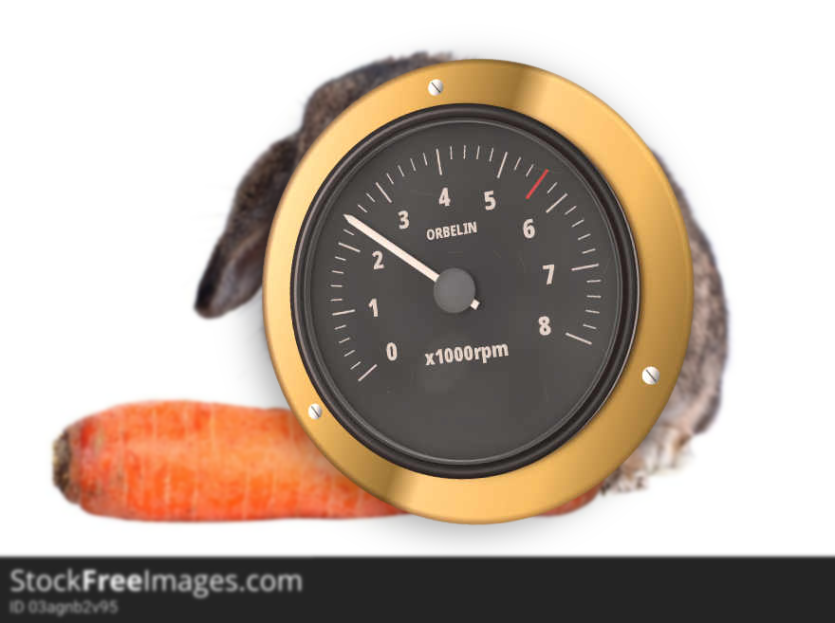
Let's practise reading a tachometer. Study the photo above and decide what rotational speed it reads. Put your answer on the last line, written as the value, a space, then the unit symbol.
2400 rpm
